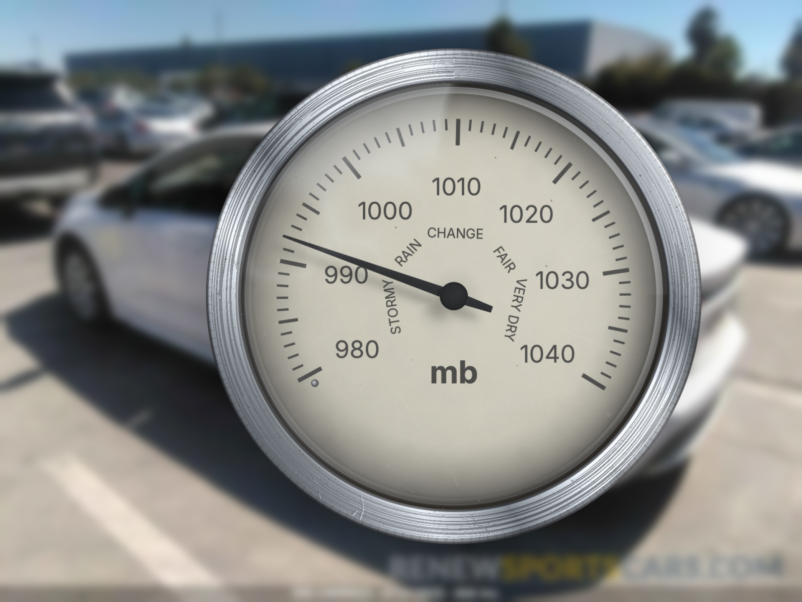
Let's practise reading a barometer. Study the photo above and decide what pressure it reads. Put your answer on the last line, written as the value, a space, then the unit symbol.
992 mbar
